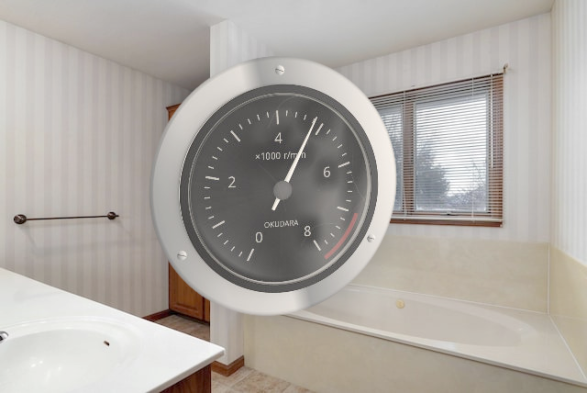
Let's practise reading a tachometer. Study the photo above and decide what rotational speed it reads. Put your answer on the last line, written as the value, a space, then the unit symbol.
4800 rpm
